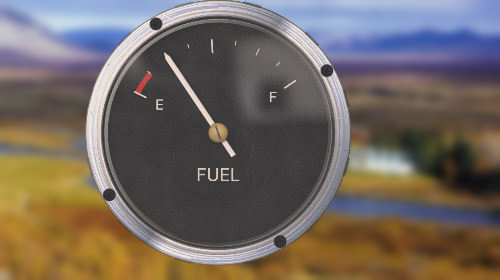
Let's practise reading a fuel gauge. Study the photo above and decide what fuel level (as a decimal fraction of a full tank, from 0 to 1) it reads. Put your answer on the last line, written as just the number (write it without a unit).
0.25
